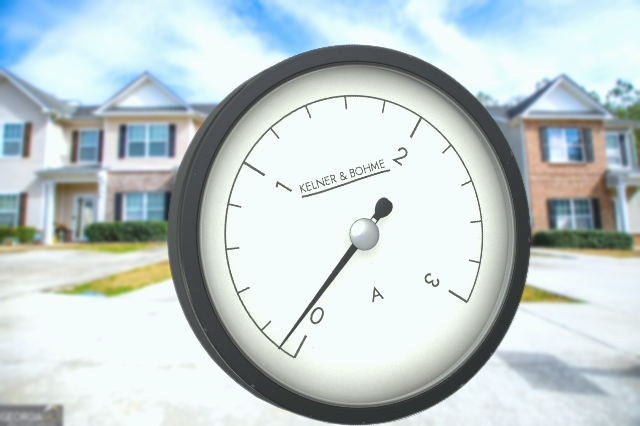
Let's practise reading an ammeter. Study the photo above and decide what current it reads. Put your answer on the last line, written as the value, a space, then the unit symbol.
0.1 A
